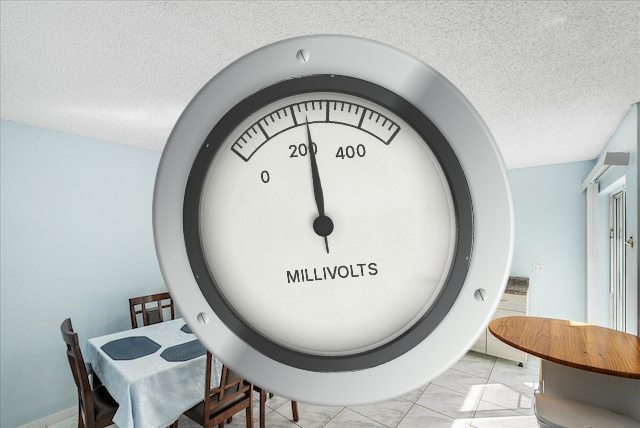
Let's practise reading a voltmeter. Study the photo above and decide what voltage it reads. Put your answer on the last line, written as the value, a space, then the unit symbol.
240 mV
